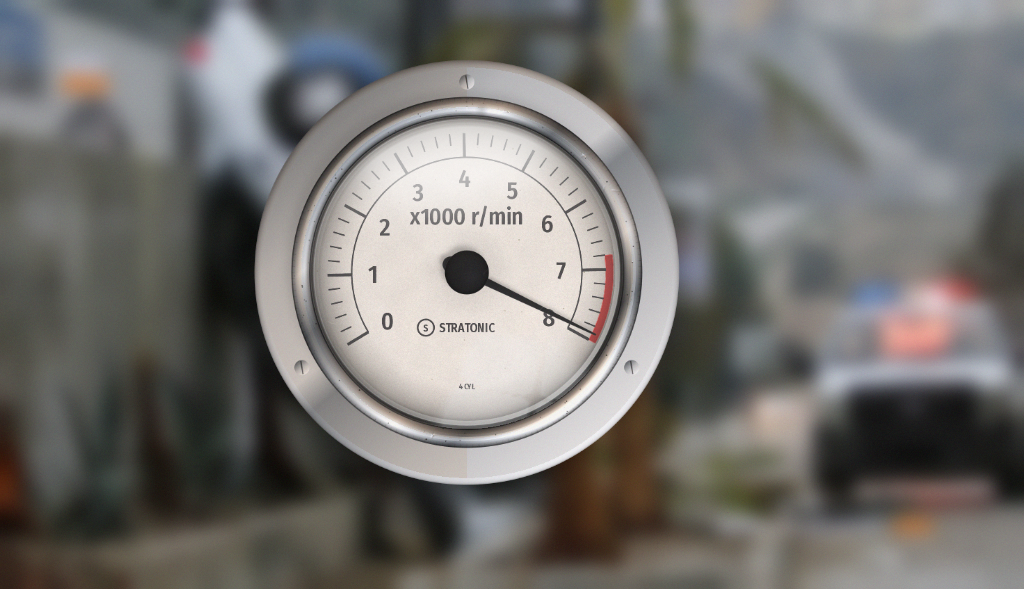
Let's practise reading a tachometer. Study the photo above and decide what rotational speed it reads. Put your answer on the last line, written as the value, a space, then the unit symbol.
7900 rpm
